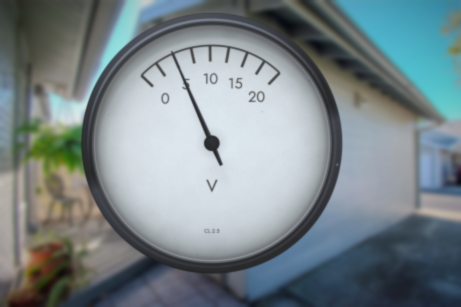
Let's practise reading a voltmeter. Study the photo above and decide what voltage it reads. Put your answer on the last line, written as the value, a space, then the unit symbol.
5 V
